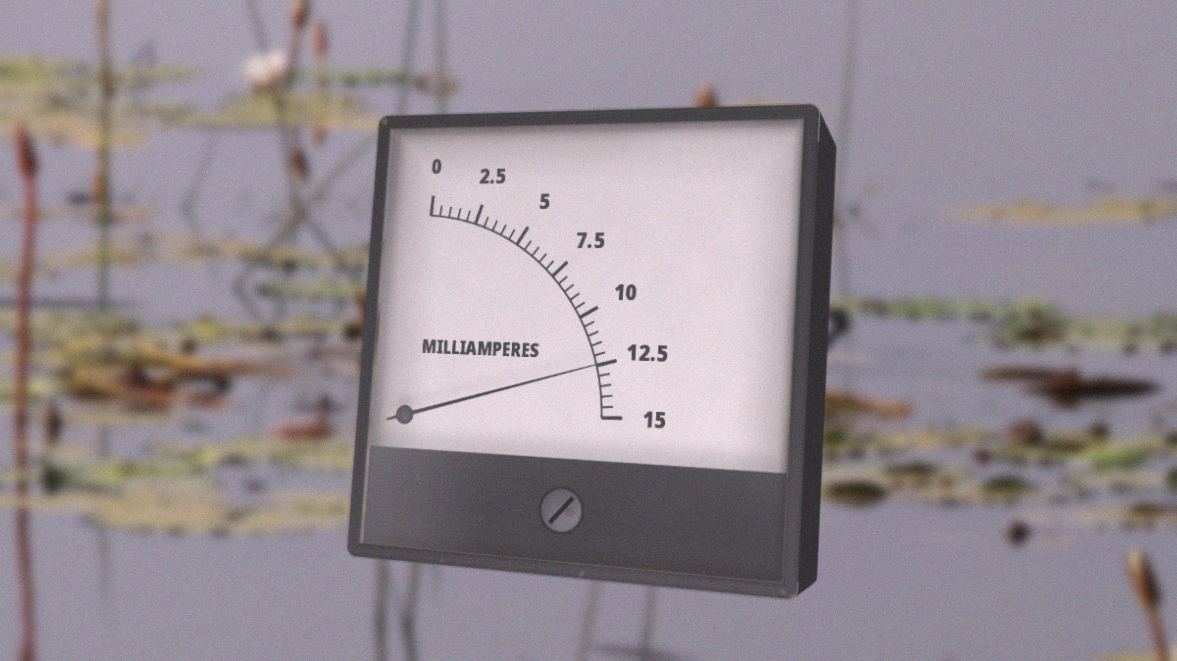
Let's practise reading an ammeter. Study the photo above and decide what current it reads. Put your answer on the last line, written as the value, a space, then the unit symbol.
12.5 mA
